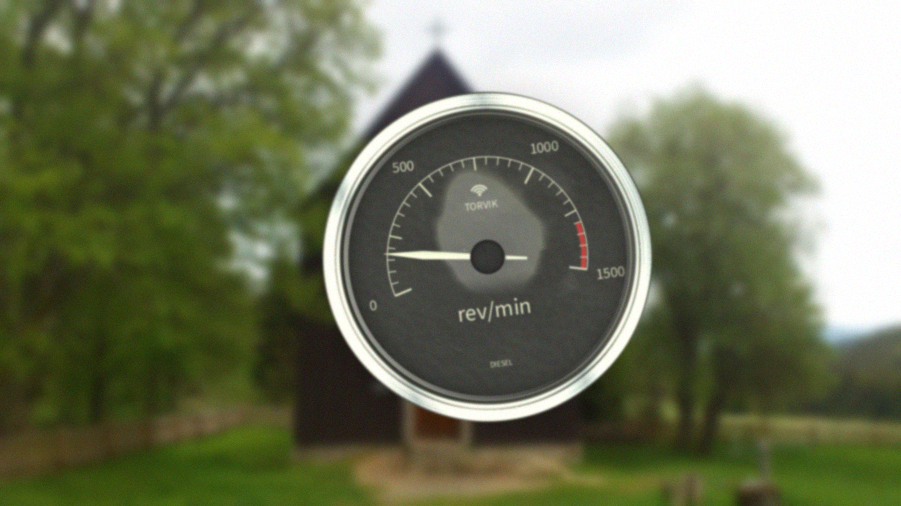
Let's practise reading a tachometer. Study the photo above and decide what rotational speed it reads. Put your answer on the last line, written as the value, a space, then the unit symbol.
175 rpm
